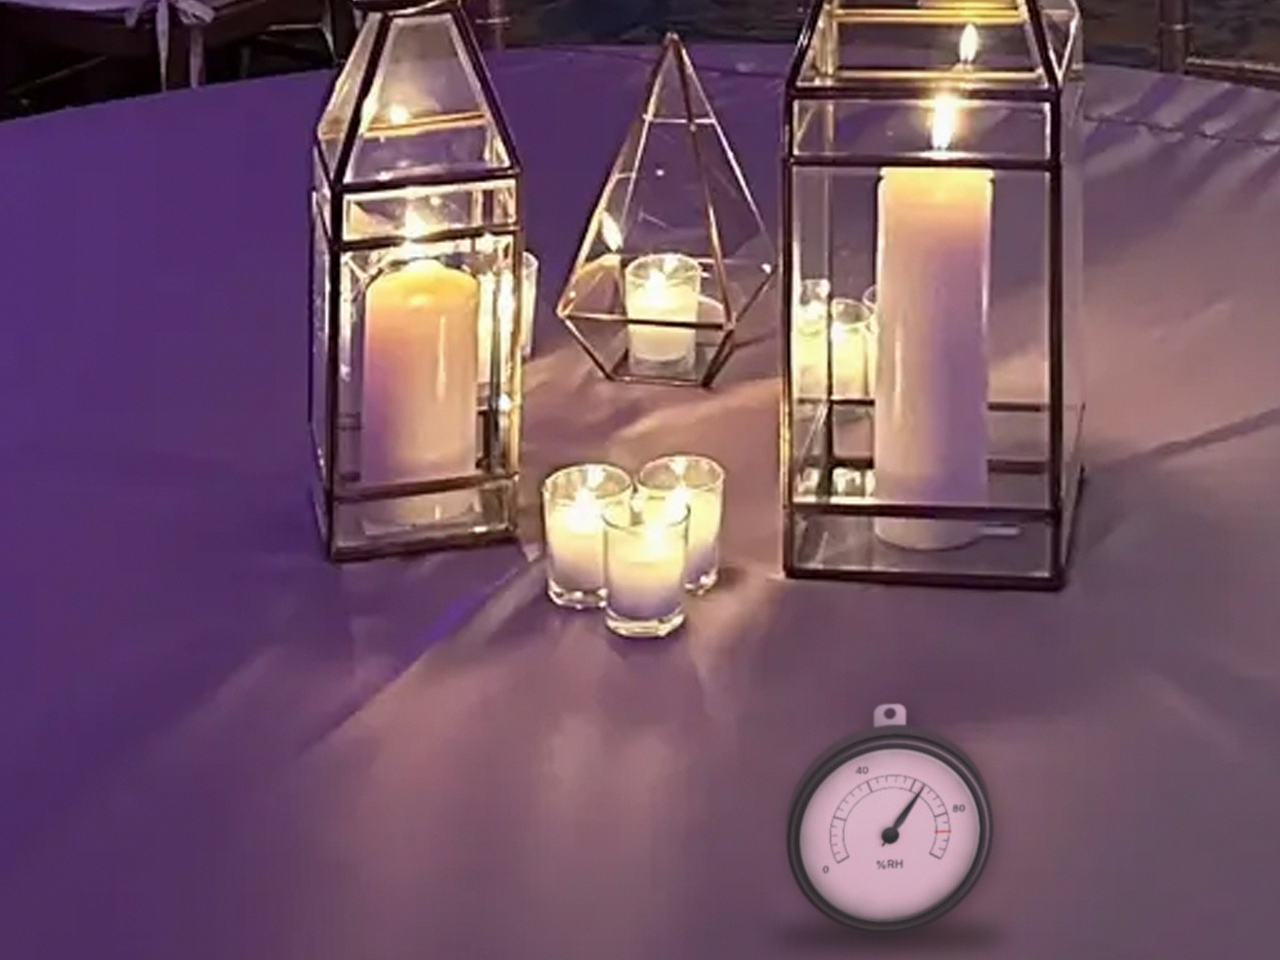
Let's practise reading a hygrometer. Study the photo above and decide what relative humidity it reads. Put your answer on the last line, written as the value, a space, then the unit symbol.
64 %
